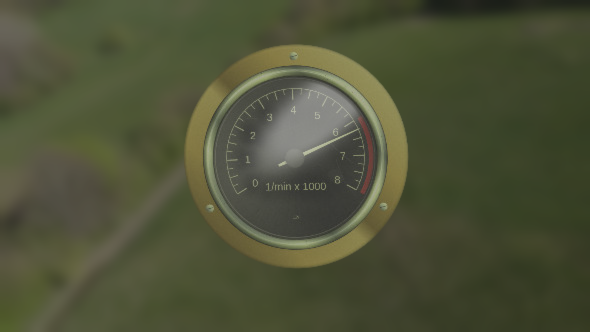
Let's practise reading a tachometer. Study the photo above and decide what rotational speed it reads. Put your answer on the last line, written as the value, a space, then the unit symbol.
6250 rpm
